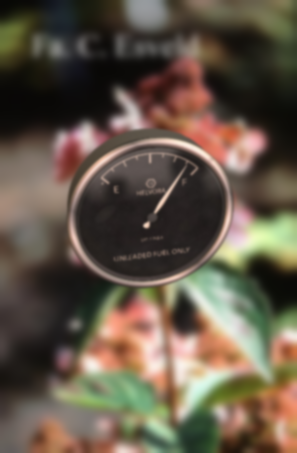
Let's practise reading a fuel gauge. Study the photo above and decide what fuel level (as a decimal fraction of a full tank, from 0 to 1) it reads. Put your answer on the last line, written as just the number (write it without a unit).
0.875
